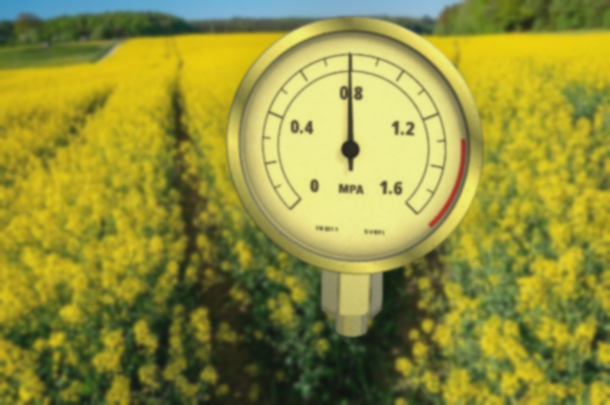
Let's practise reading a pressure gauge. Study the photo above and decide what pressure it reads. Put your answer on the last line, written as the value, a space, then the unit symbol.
0.8 MPa
